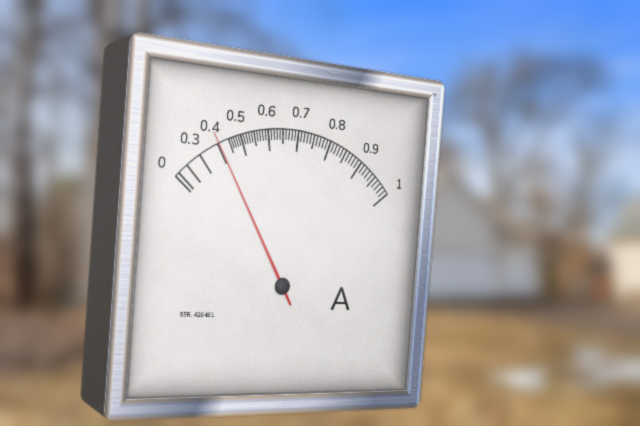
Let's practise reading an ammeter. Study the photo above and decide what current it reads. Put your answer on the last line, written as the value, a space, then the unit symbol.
0.4 A
